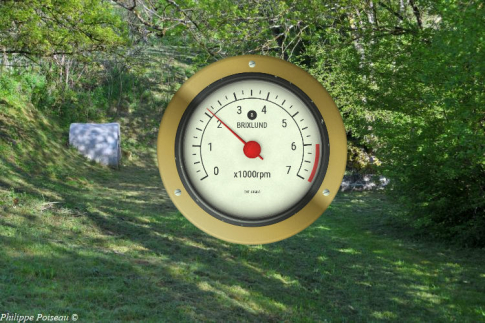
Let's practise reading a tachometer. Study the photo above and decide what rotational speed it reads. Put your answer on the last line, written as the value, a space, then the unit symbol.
2125 rpm
